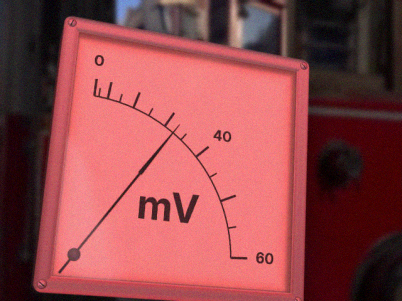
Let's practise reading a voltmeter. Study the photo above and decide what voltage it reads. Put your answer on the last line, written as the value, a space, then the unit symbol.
32.5 mV
